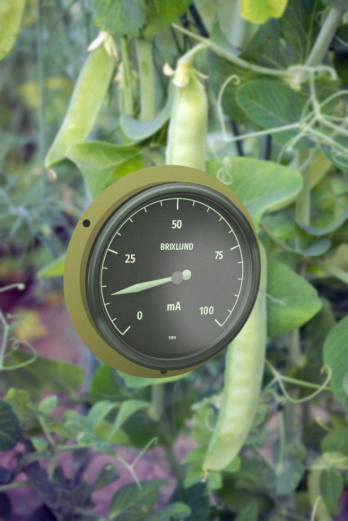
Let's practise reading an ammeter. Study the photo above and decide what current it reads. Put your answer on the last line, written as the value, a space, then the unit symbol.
12.5 mA
